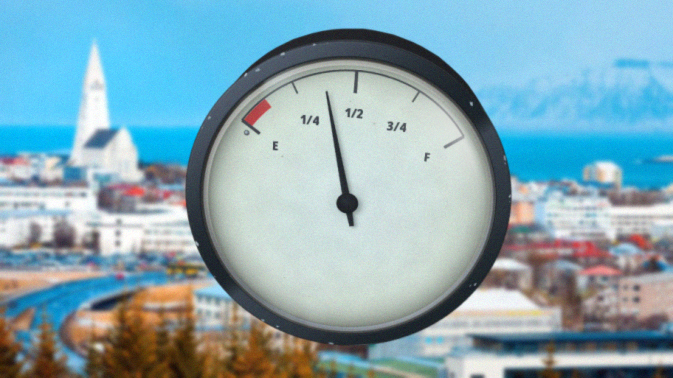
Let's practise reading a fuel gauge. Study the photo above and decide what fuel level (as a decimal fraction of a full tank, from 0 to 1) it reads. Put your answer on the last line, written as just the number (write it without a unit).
0.375
